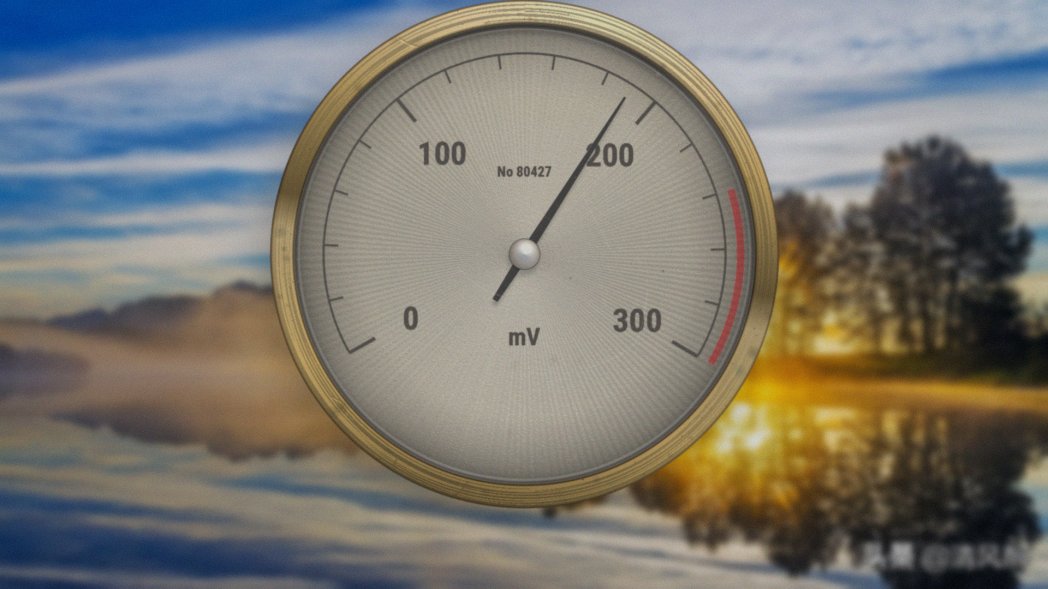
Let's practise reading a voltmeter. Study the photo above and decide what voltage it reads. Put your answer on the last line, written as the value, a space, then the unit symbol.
190 mV
